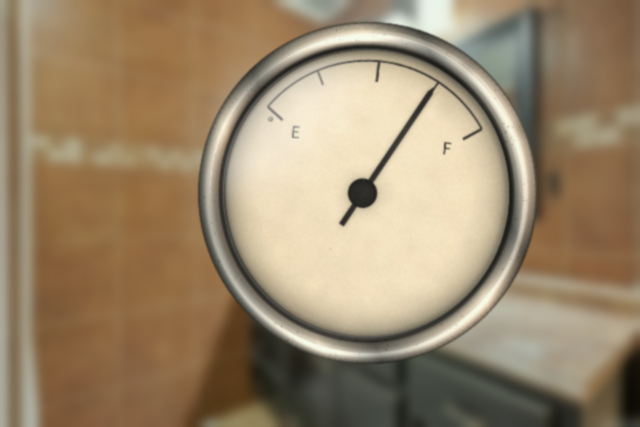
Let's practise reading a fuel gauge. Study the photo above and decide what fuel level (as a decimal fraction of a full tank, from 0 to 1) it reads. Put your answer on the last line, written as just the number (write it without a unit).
0.75
